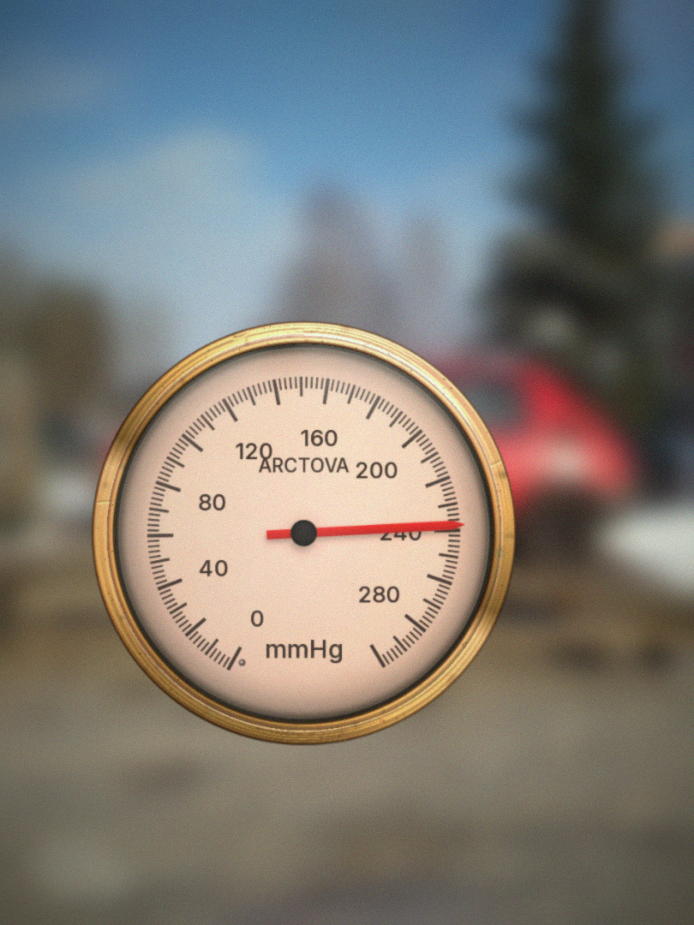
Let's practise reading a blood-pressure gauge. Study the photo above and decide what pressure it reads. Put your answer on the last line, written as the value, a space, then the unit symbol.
238 mmHg
